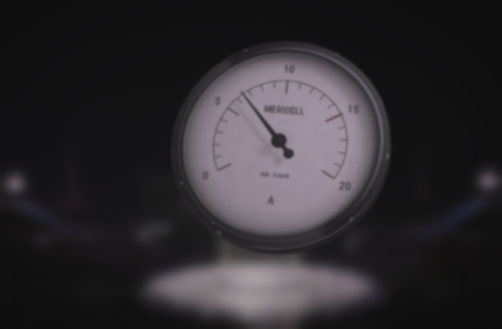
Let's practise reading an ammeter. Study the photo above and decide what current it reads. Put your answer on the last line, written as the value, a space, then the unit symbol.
6.5 A
